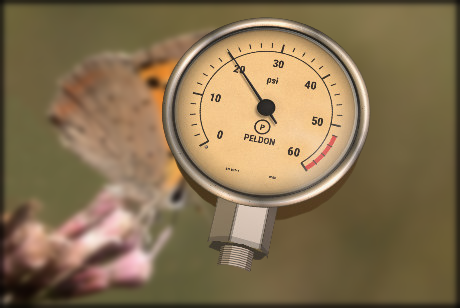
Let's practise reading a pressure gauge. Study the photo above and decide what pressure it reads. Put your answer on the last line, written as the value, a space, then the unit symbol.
20 psi
